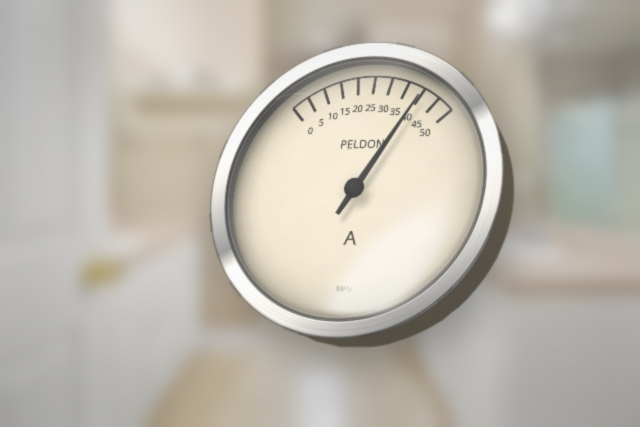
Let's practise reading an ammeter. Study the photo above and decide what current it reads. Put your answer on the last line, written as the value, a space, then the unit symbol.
40 A
